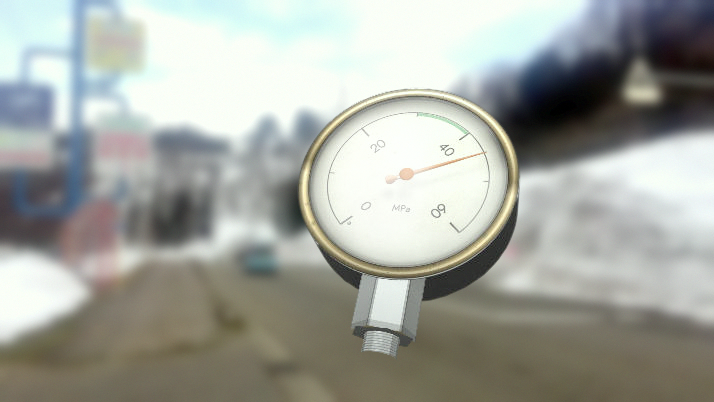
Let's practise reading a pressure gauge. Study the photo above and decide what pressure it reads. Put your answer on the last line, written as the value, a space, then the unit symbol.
45 MPa
